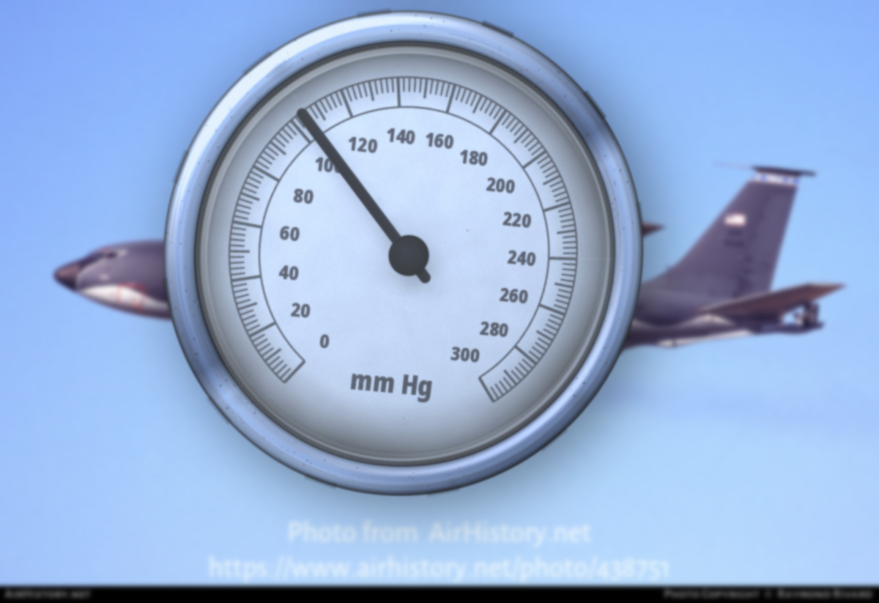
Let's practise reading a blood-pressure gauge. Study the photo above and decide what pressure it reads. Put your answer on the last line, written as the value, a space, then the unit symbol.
104 mmHg
